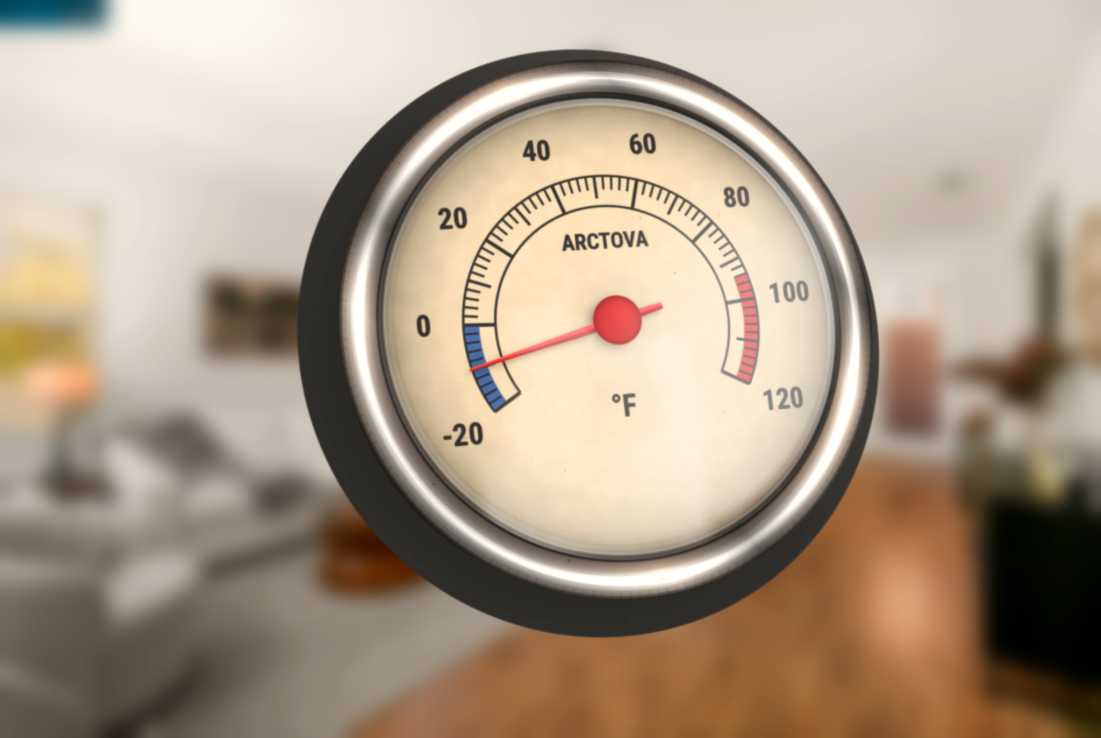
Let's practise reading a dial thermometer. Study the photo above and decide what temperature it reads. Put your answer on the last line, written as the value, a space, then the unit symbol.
-10 °F
